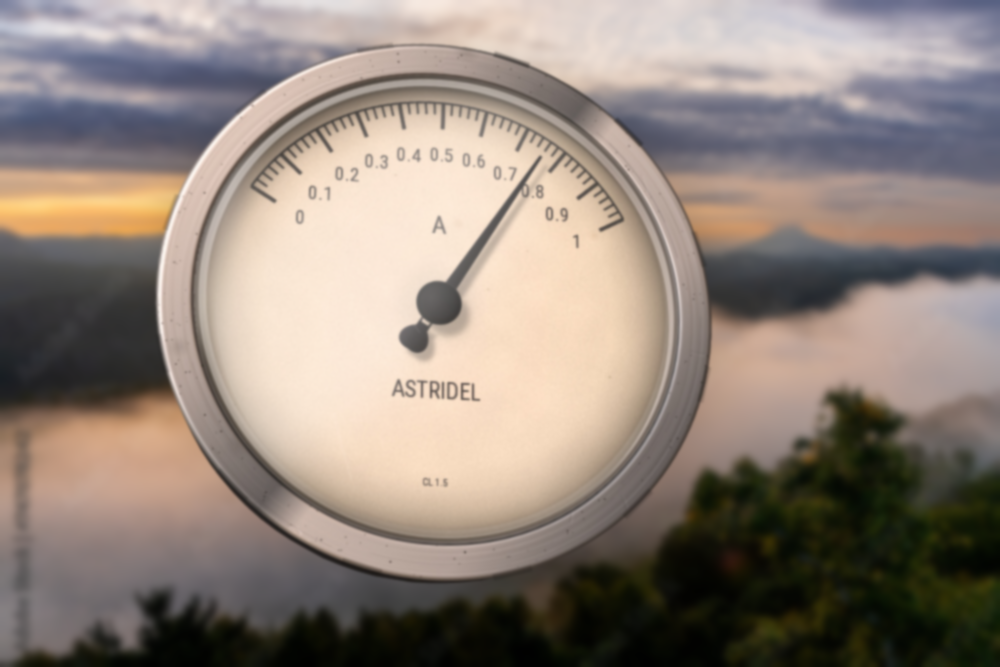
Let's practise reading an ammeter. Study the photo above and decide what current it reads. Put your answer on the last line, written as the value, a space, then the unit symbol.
0.76 A
